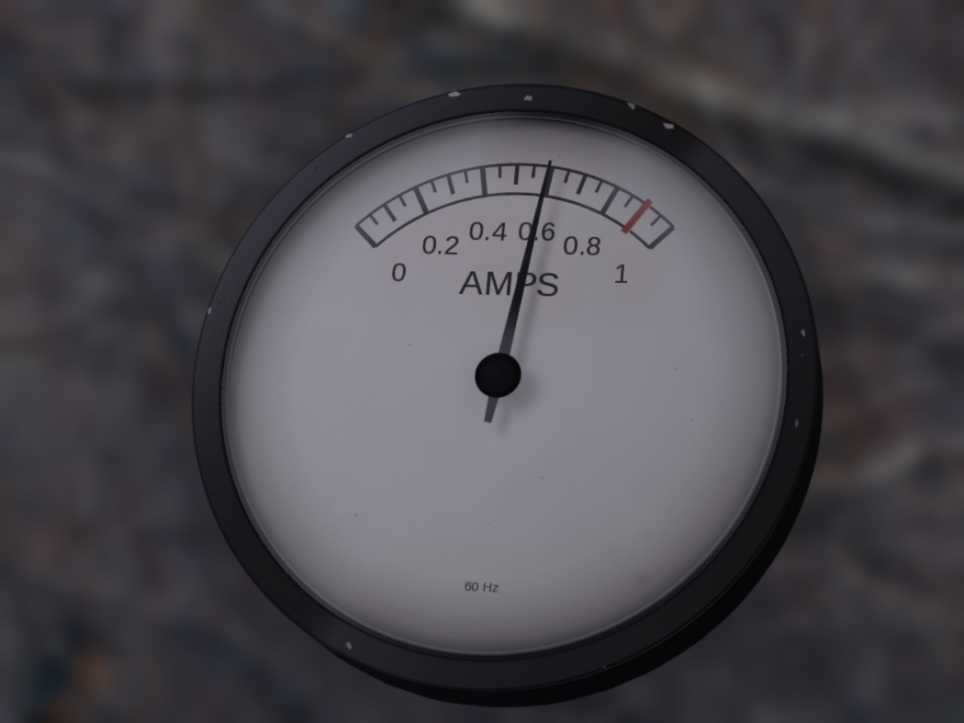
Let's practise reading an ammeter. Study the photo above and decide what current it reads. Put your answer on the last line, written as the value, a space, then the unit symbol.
0.6 A
